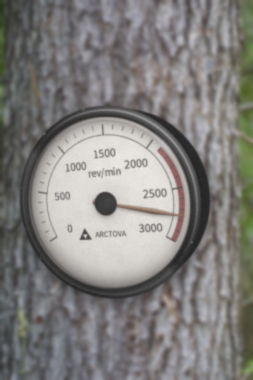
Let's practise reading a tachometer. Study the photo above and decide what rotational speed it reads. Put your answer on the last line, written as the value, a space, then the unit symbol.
2750 rpm
